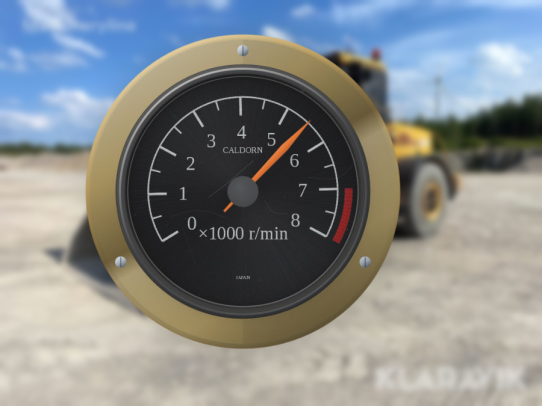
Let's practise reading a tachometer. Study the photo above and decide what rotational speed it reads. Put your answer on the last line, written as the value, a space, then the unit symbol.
5500 rpm
